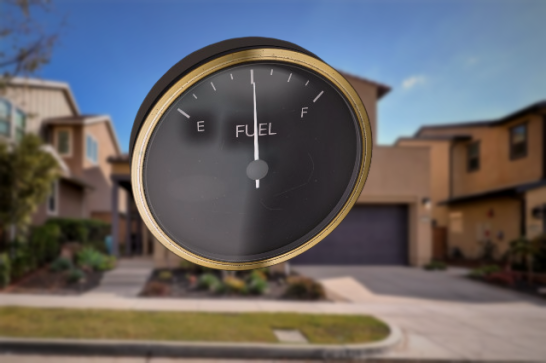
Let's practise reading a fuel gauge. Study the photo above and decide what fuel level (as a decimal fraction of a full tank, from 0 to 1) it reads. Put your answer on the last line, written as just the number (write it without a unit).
0.5
